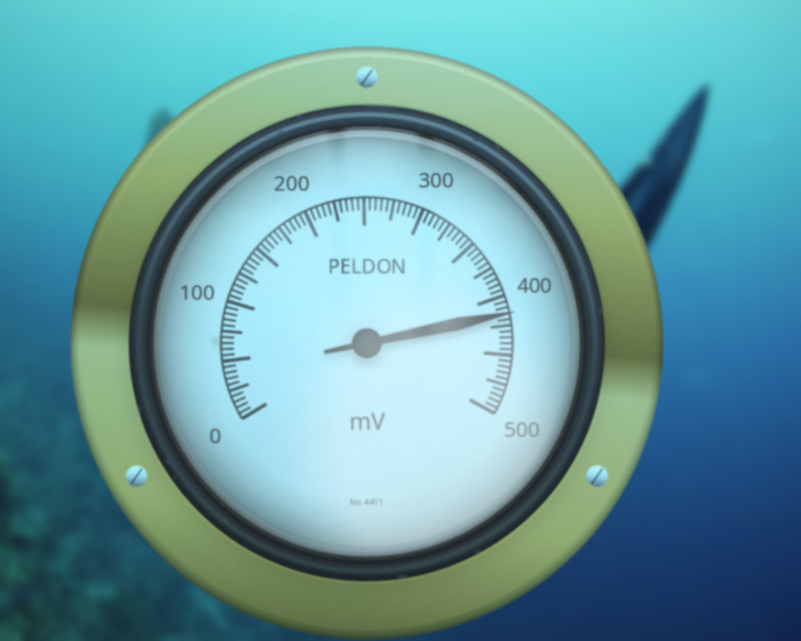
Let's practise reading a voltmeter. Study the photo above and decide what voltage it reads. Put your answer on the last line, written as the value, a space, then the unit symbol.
415 mV
